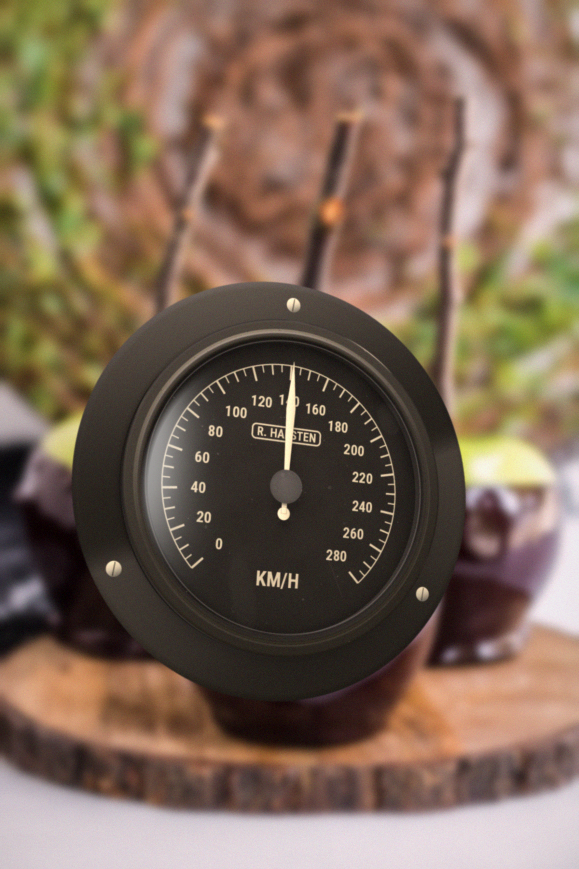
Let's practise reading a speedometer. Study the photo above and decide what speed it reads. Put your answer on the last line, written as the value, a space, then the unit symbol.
140 km/h
